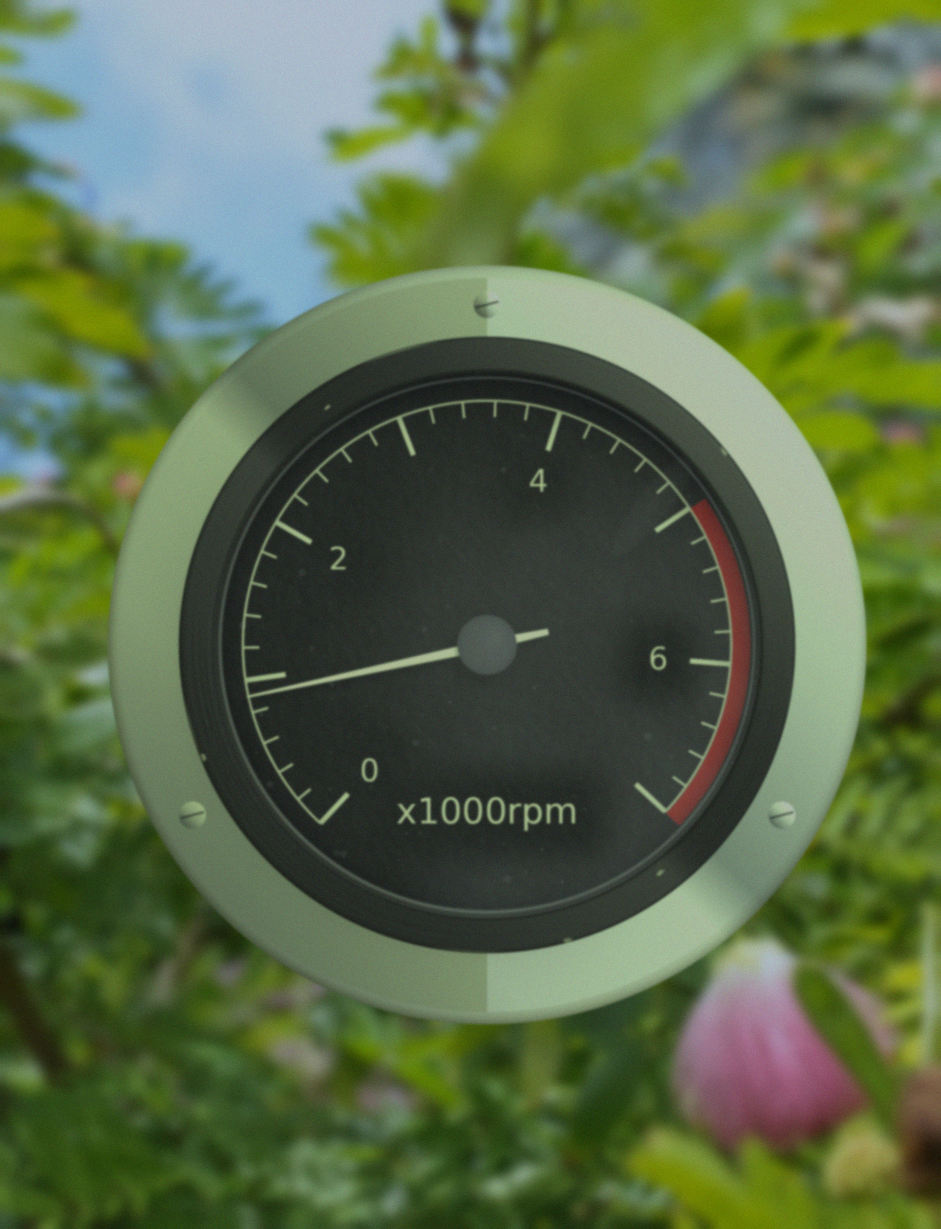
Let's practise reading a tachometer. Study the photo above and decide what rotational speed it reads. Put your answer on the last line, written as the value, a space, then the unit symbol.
900 rpm
